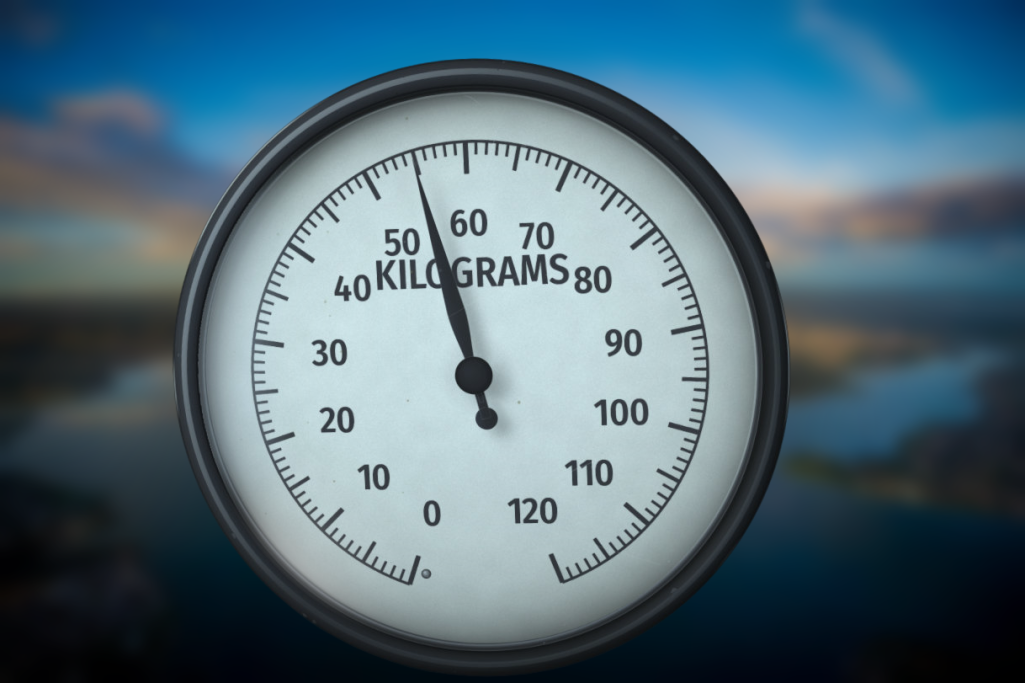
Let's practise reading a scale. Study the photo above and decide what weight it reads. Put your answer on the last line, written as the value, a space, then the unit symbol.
55 kg
